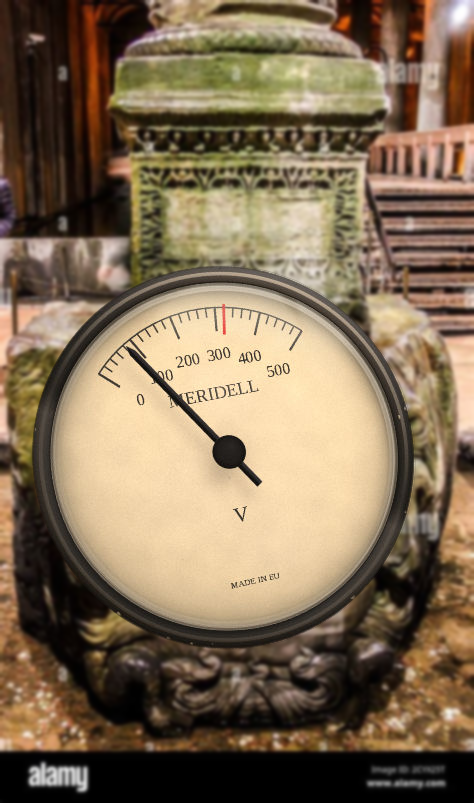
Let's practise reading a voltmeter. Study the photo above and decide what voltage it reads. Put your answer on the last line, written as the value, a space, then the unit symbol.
80 V
